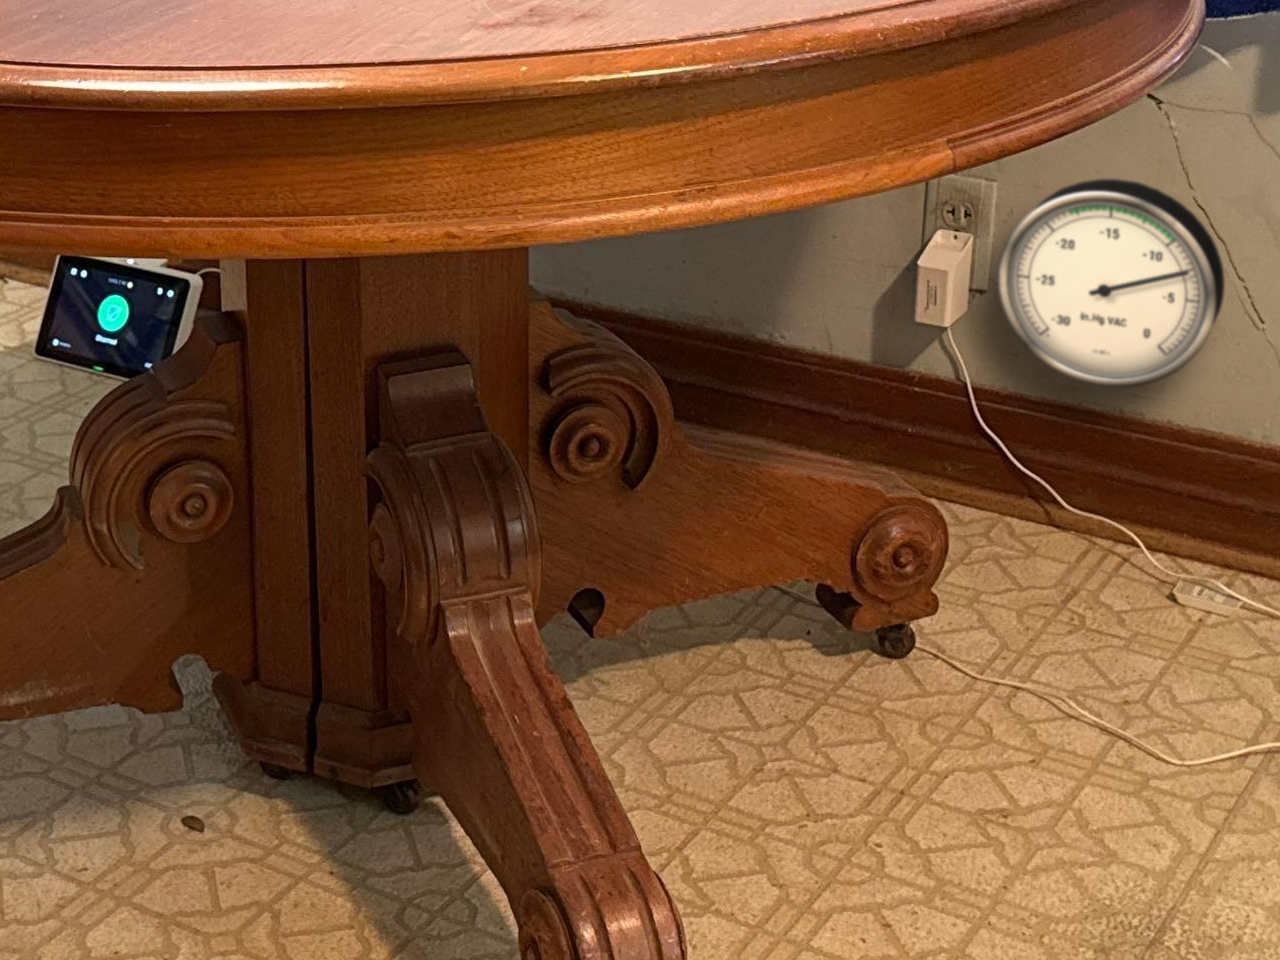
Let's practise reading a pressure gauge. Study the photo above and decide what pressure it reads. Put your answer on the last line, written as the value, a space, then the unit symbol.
-7.5 inHg
